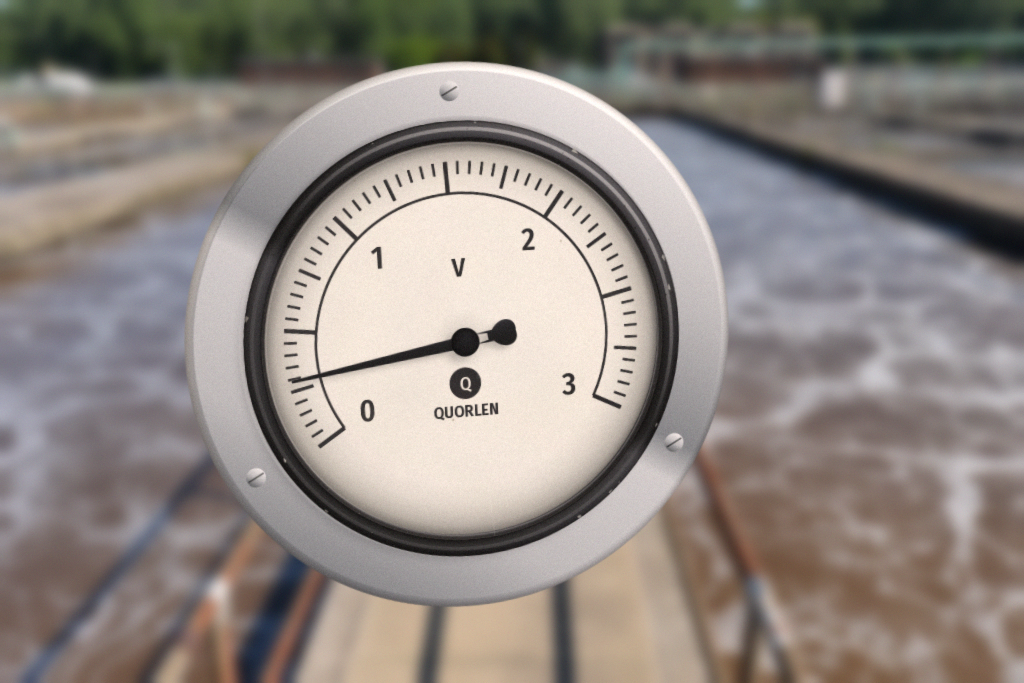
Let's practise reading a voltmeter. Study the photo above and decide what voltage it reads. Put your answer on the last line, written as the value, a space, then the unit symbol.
0.3 V
